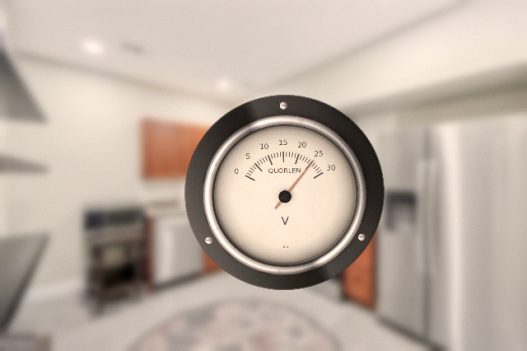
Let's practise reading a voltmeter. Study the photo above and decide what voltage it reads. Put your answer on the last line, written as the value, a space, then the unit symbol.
25 V
